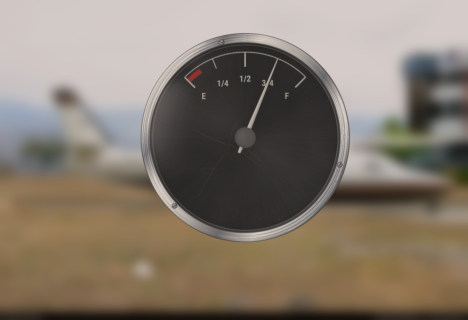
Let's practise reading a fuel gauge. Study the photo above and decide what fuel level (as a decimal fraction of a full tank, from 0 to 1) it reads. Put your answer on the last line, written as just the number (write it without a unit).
0.75
